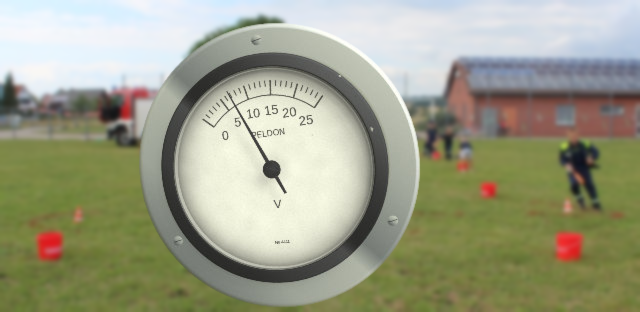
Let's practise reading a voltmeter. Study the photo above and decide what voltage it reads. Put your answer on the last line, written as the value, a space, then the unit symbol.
7 V
